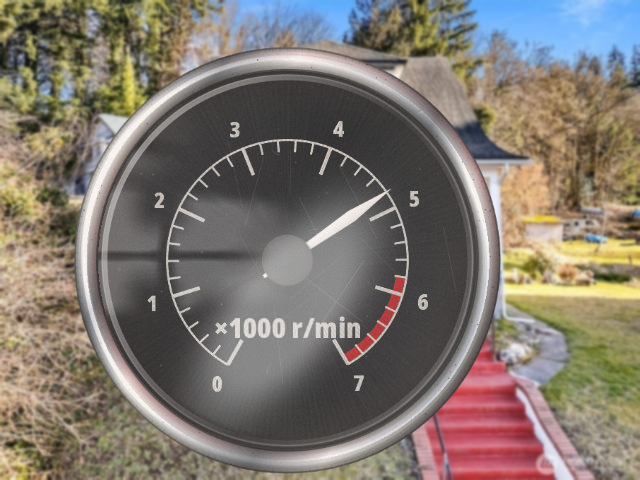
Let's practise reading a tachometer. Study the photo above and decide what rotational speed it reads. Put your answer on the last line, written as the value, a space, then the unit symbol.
4800 rpm
